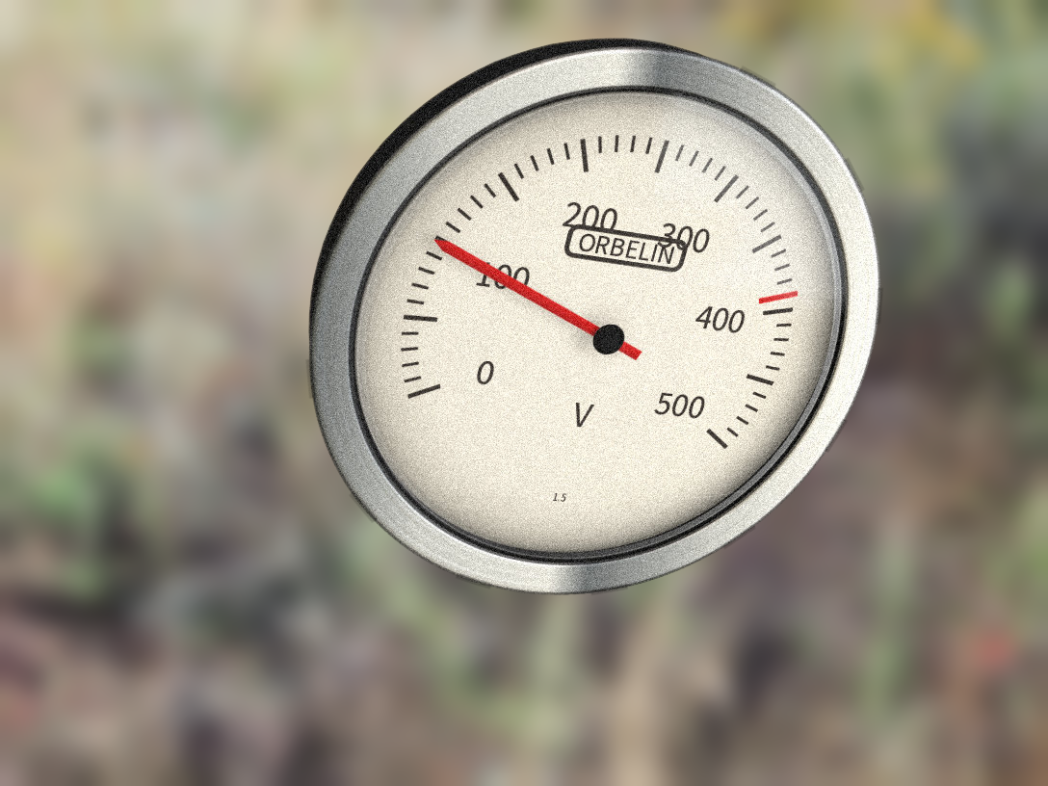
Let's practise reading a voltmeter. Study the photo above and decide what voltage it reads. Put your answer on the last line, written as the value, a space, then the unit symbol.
100 V
